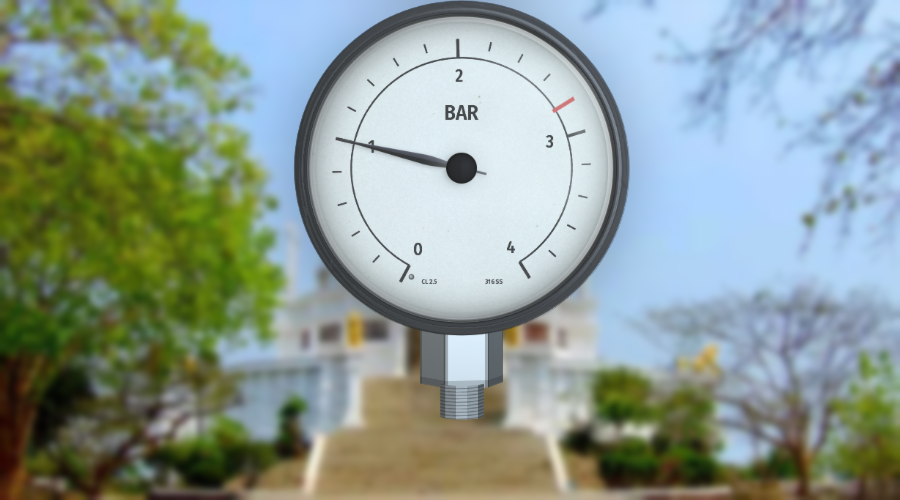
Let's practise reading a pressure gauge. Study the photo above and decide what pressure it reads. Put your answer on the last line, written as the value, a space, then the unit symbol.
1 bar
